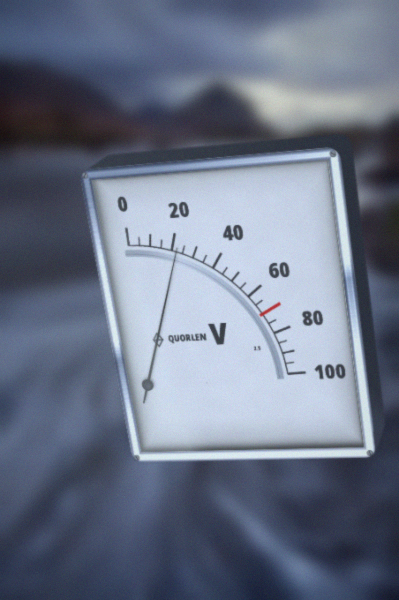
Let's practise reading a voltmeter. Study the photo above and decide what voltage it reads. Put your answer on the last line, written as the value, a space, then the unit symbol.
22.5 V
